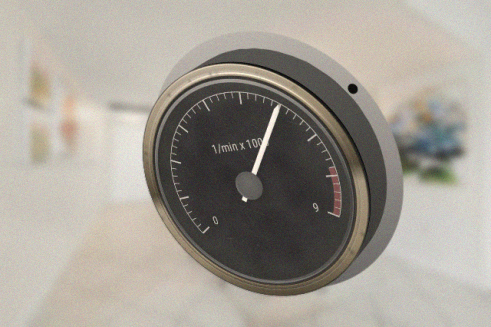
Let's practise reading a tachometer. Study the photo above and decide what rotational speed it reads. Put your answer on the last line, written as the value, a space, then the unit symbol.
6000 rpm
